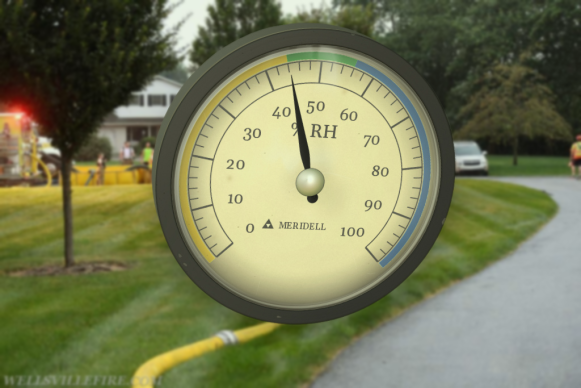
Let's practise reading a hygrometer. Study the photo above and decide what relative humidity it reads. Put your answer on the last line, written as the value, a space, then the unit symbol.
44 %
